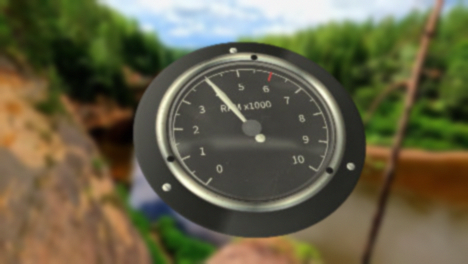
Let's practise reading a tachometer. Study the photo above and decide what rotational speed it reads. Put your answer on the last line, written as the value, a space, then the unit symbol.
4000 rpm
